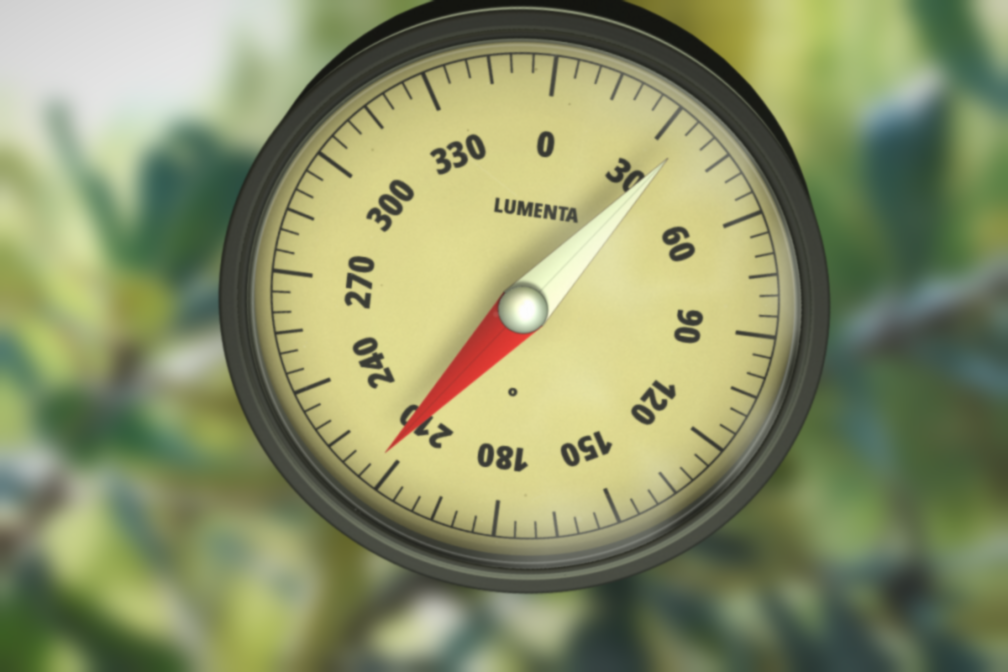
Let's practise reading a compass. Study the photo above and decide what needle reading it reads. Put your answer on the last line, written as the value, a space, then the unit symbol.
215 °
